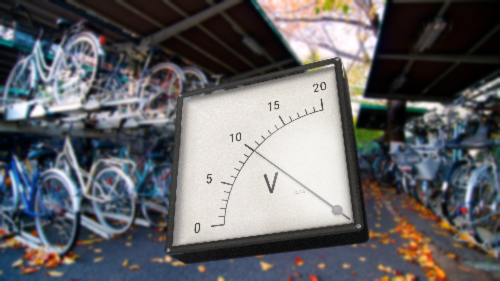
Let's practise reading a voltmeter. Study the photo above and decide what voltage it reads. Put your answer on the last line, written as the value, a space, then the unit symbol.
10 V
